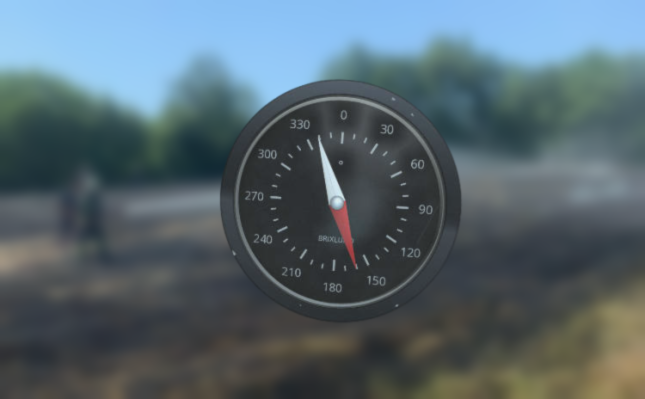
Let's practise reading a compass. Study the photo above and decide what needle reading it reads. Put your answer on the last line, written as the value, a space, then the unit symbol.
160 °
